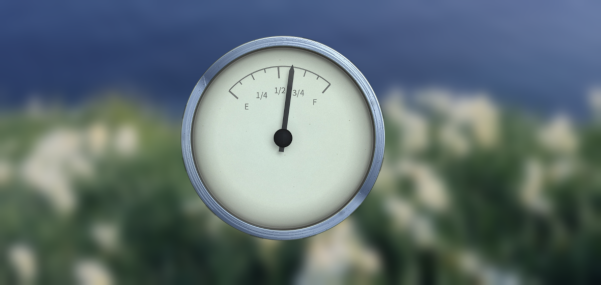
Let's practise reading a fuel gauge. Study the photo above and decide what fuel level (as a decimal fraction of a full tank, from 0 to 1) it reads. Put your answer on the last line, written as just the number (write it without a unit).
0.625
